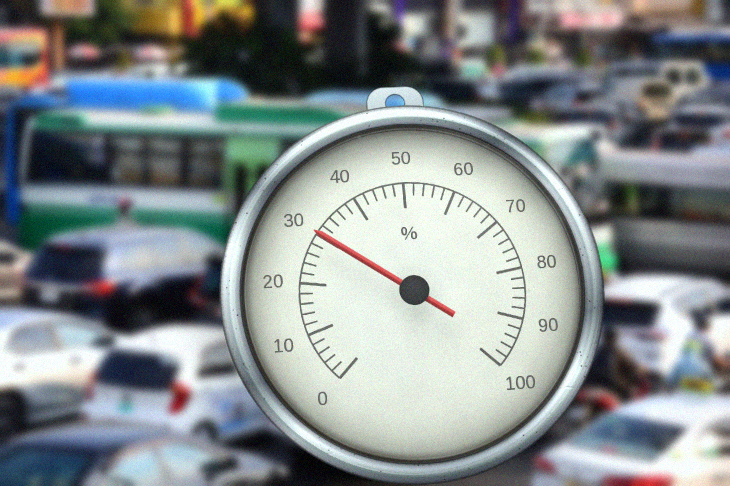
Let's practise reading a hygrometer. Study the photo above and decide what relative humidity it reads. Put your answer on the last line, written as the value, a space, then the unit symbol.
30 %
